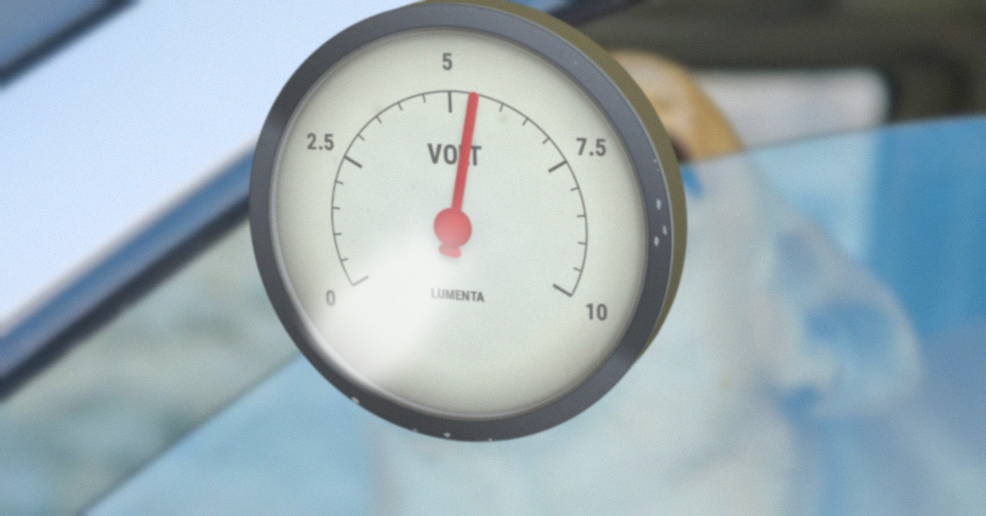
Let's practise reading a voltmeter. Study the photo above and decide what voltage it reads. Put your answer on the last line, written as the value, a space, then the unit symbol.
5.5 V
